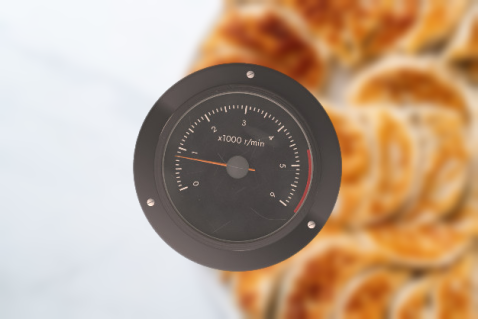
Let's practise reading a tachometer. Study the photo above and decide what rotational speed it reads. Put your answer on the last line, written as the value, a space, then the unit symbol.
800 rpm
